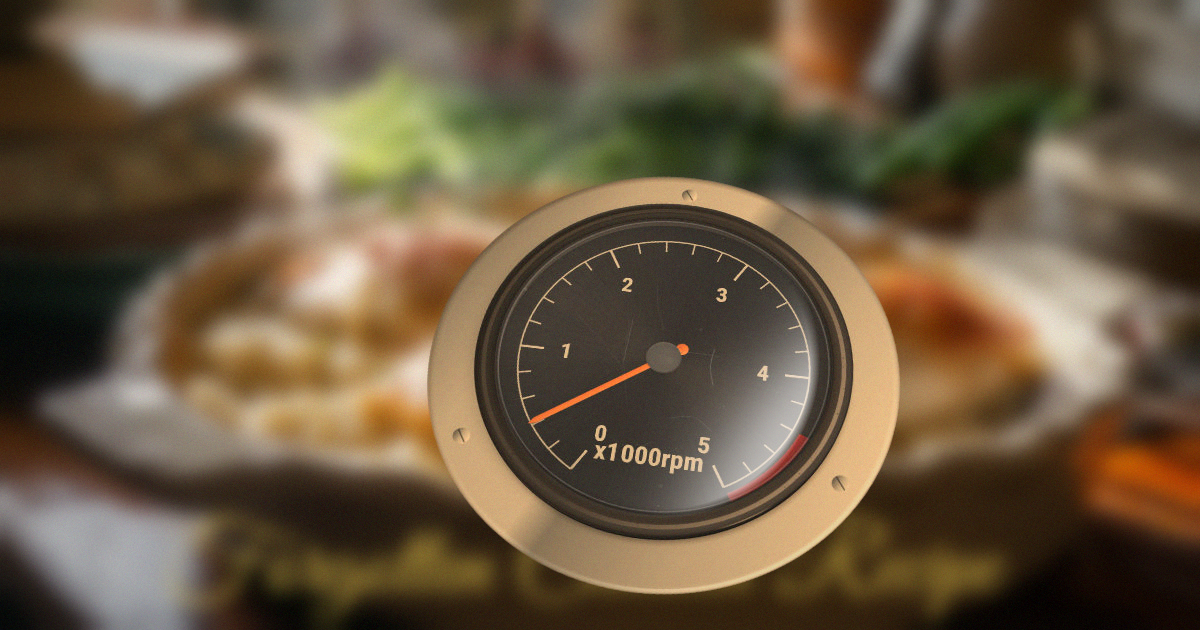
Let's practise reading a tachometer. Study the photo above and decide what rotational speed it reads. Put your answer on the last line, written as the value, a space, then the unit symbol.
400 rpm
